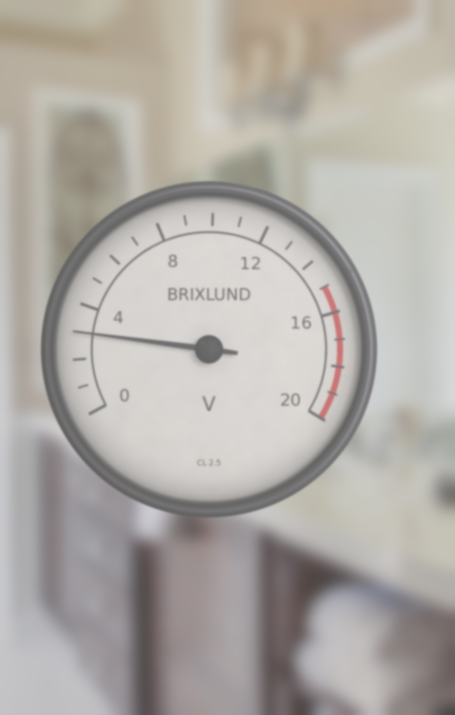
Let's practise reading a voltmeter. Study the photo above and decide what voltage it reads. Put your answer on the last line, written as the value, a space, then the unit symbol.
3 V
